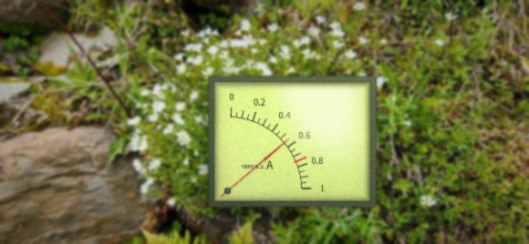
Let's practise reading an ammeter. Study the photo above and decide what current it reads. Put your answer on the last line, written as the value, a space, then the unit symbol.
0.55 A
